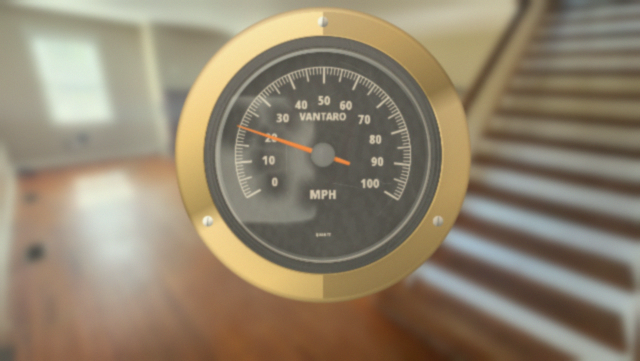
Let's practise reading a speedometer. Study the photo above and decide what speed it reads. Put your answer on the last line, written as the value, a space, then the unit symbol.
20 mph
